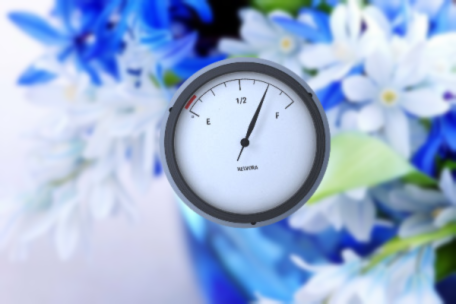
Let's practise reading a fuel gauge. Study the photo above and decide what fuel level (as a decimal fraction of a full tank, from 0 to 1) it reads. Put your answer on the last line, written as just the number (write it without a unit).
0.75
